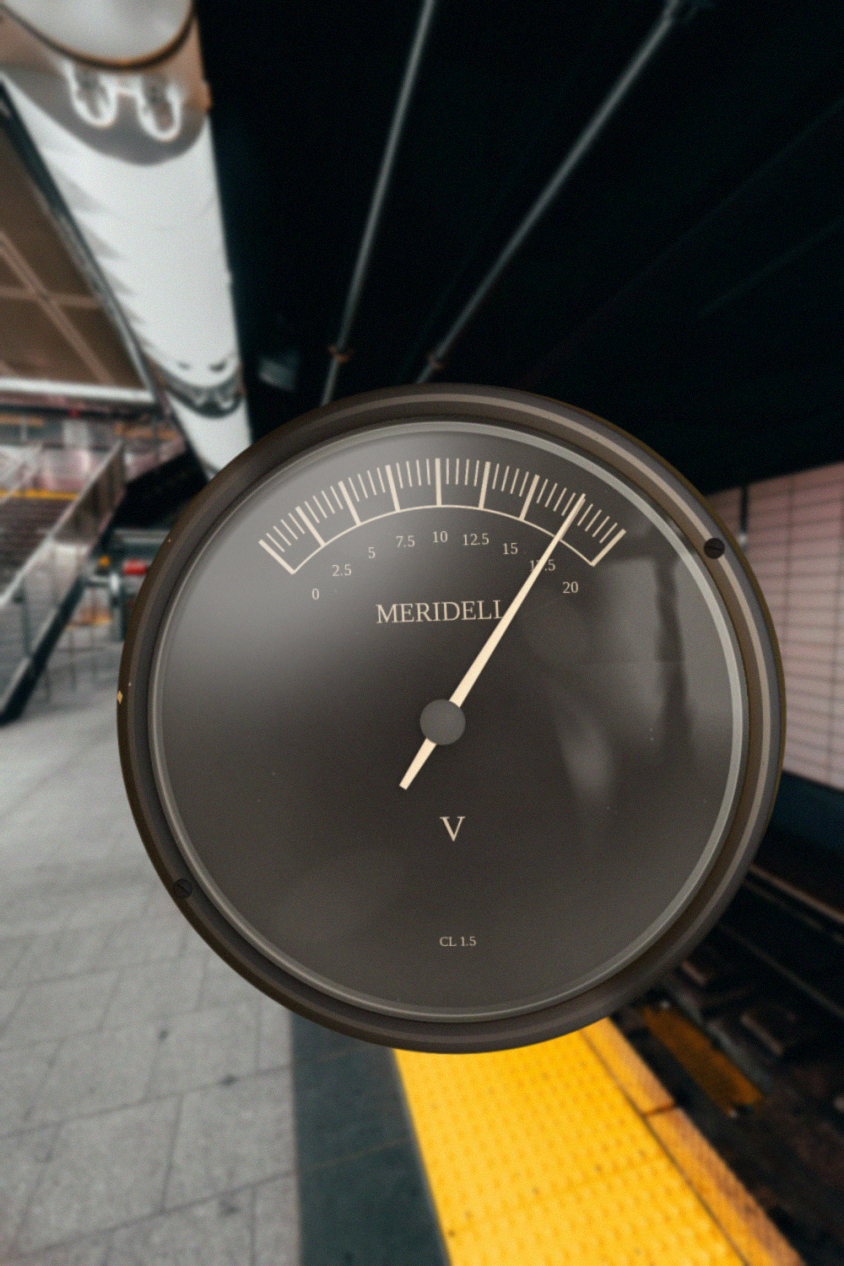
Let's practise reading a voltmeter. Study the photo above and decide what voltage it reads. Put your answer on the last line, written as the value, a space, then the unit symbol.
17.5 V
